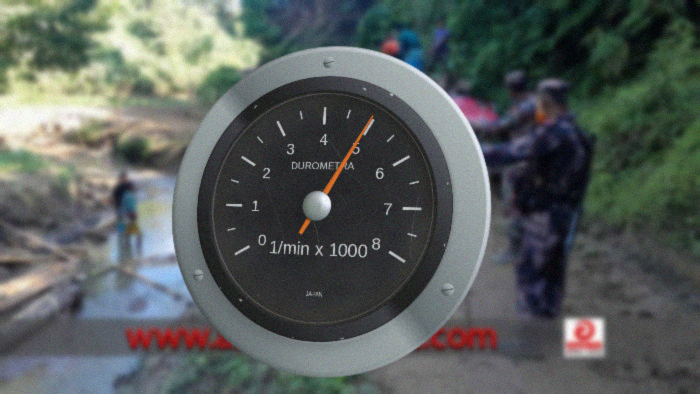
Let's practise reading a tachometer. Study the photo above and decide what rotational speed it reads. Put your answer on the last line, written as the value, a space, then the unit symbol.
5000 rpm
